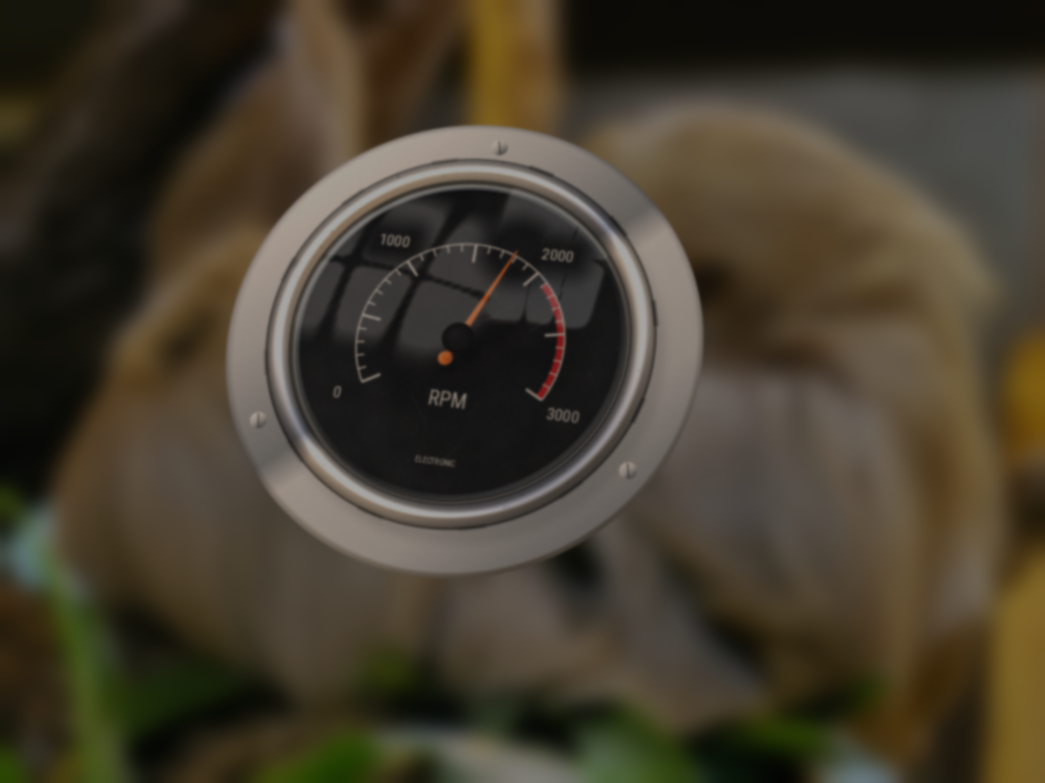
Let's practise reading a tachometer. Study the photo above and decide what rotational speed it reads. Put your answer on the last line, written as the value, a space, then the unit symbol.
1800 rpm
